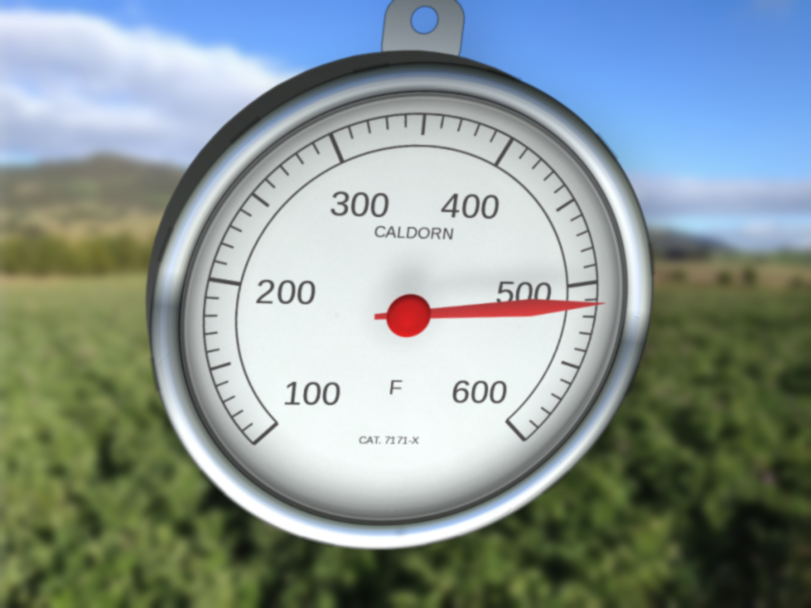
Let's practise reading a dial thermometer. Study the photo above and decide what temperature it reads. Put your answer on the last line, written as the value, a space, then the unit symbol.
510 °F
